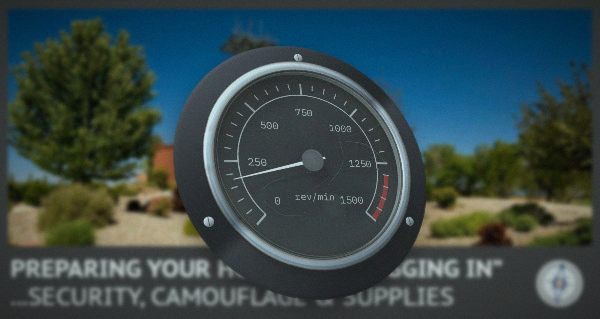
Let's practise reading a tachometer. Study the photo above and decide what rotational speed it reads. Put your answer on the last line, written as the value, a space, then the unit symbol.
175 rpm
